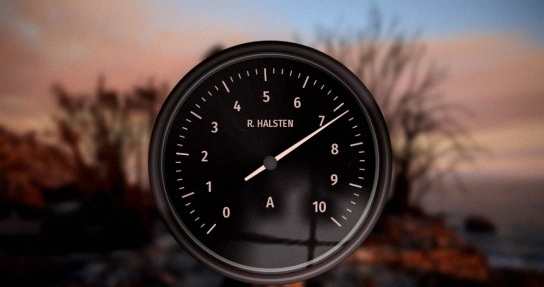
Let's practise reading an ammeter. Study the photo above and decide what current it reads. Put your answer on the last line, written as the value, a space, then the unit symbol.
7.2 A
